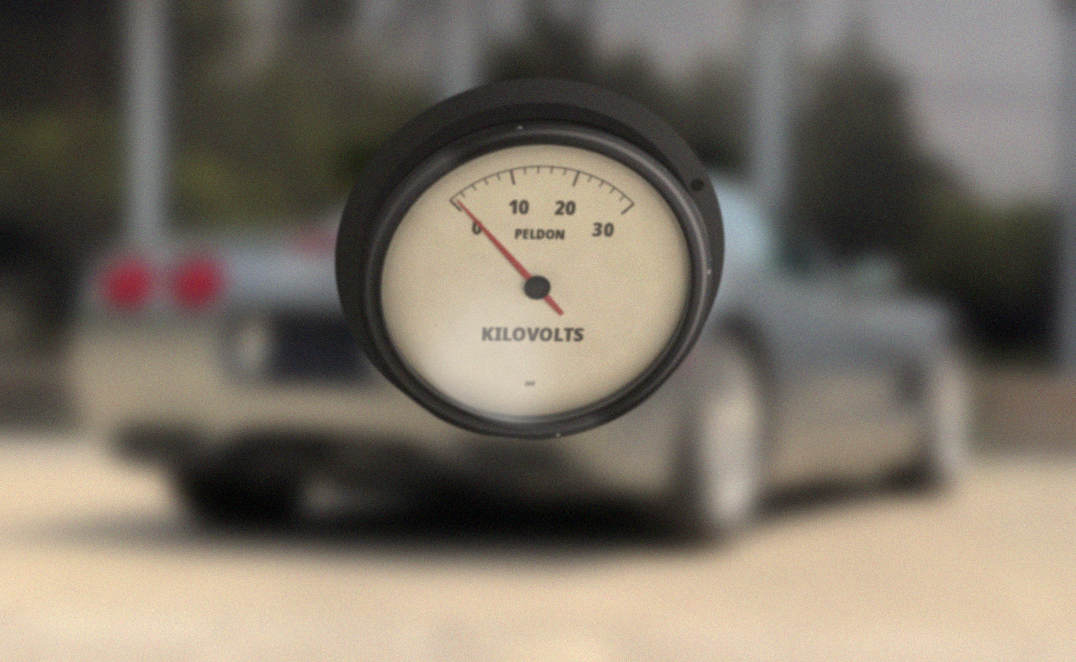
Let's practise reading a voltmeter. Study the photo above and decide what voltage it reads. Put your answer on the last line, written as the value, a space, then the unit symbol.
1 kV
